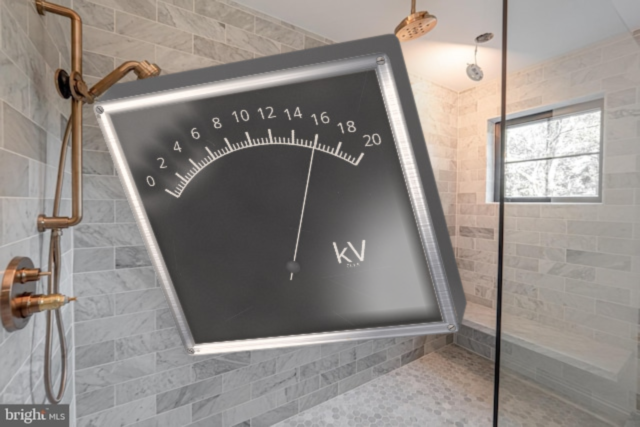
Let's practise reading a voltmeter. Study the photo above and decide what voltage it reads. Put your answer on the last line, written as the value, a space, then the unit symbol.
16 kV
